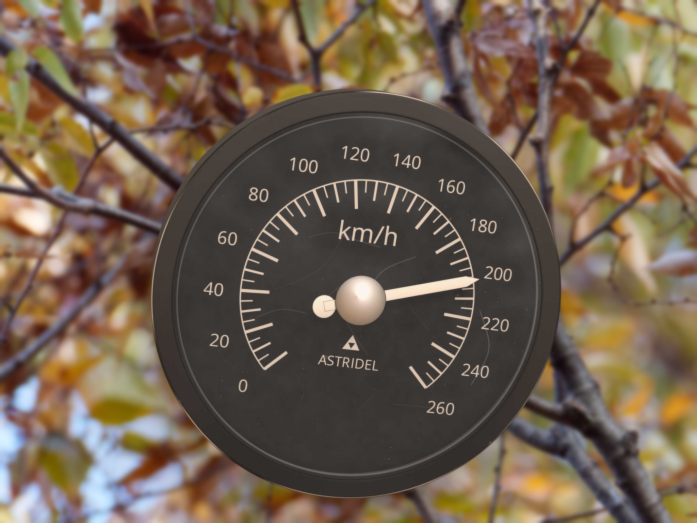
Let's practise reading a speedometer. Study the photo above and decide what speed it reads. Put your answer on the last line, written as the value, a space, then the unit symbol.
200 km/h
